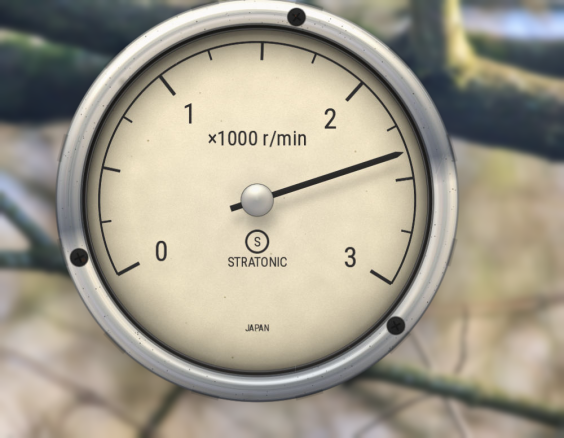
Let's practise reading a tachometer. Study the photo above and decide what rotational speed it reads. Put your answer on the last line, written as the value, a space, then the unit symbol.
2375 rpm
